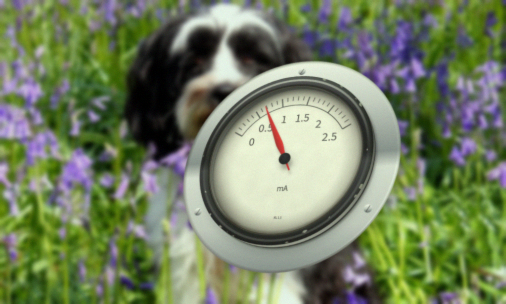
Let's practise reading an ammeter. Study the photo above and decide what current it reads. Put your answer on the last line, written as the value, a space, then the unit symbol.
0.7 mA
